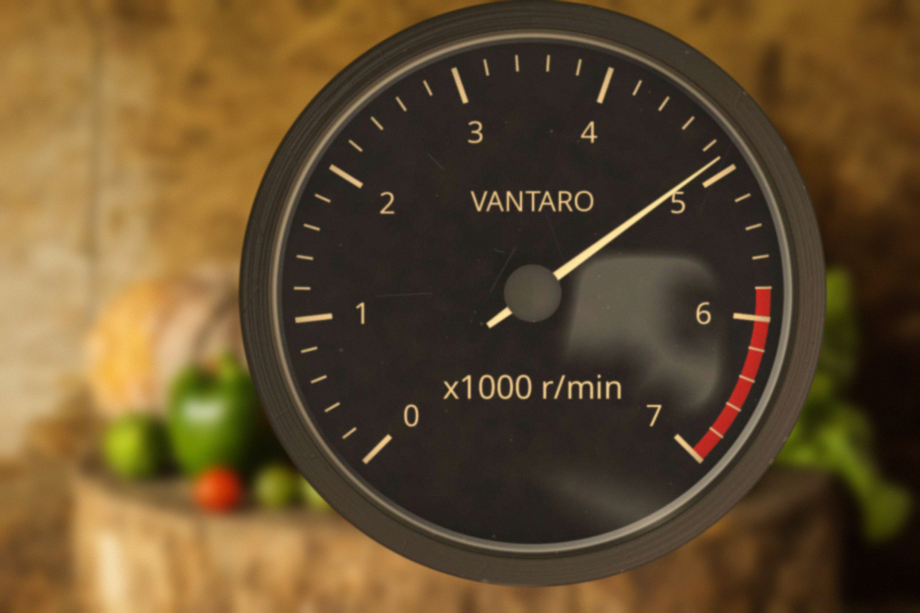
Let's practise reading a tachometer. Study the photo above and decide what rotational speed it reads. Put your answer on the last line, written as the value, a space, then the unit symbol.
4900 rpm
